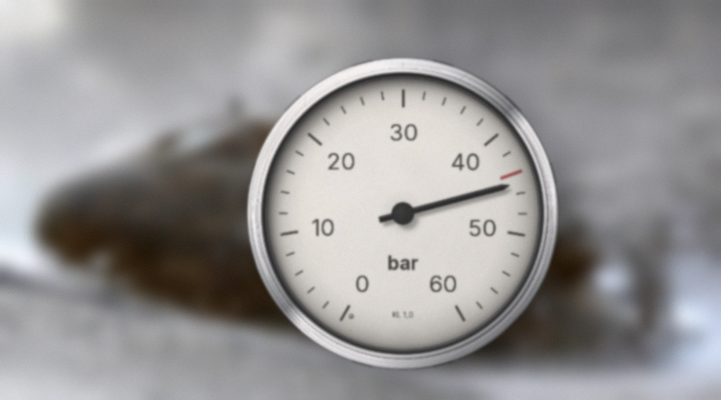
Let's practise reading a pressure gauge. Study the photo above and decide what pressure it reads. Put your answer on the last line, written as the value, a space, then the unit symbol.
45 bar
